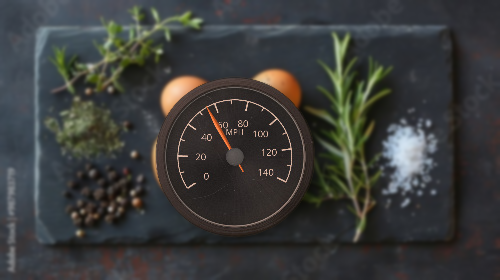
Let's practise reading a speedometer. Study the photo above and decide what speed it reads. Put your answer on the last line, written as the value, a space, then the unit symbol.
55 mph
